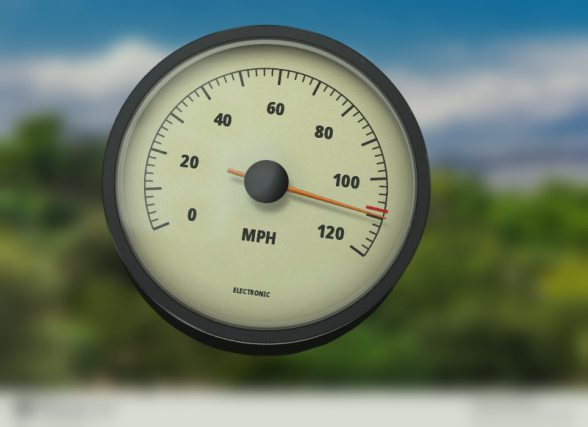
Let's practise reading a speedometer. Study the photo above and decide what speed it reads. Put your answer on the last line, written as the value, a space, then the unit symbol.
110 mph
